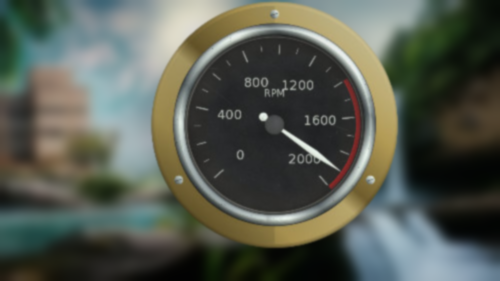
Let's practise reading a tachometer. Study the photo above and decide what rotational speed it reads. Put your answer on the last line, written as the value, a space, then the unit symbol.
1900 rpm
